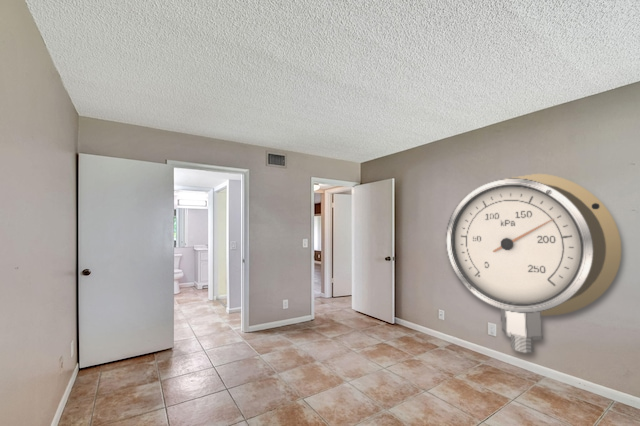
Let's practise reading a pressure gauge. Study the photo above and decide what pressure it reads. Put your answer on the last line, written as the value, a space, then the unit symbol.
180 kPa
